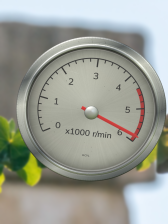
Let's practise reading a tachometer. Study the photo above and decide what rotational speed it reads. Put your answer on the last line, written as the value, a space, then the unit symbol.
5800 rpm
